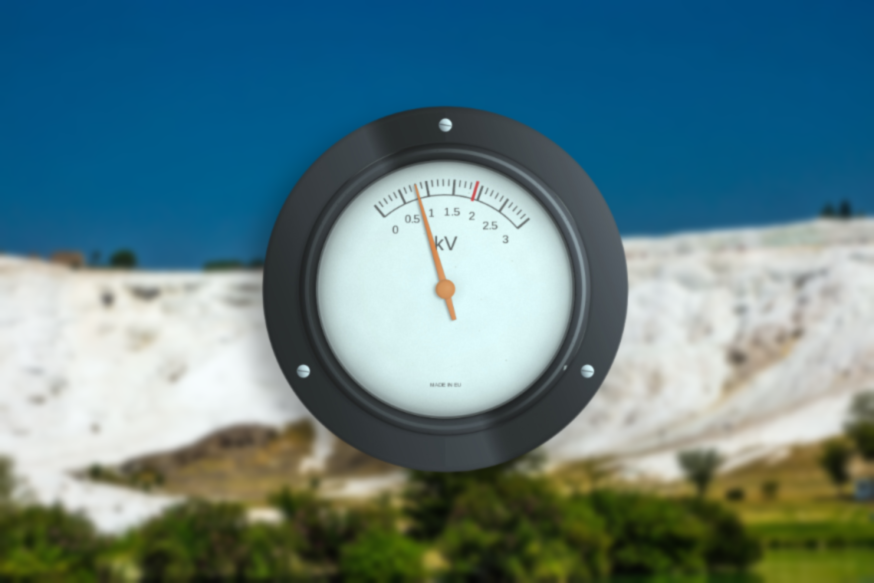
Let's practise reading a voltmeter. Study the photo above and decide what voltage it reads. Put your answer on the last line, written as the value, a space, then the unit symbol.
0.8 kV
